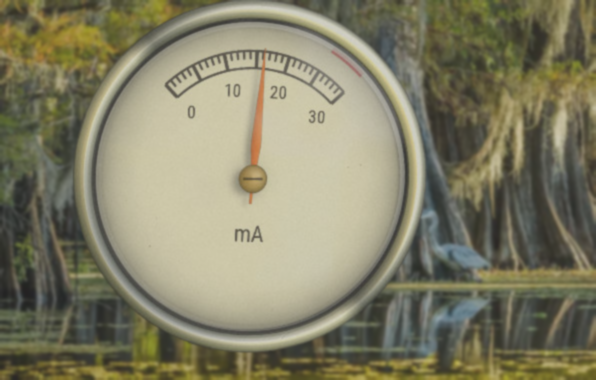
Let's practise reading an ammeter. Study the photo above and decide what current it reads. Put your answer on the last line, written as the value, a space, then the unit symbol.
16 mA
